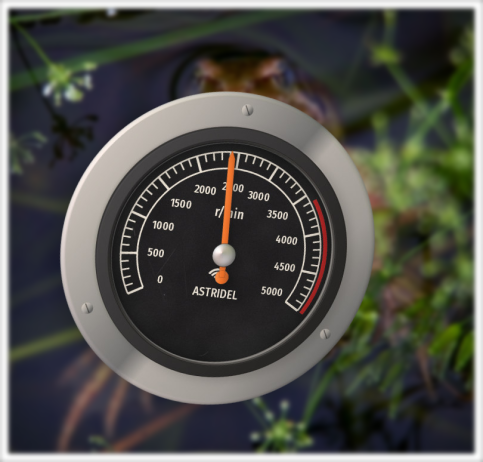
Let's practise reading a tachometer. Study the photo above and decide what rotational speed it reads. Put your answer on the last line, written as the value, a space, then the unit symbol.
2400 rpm
